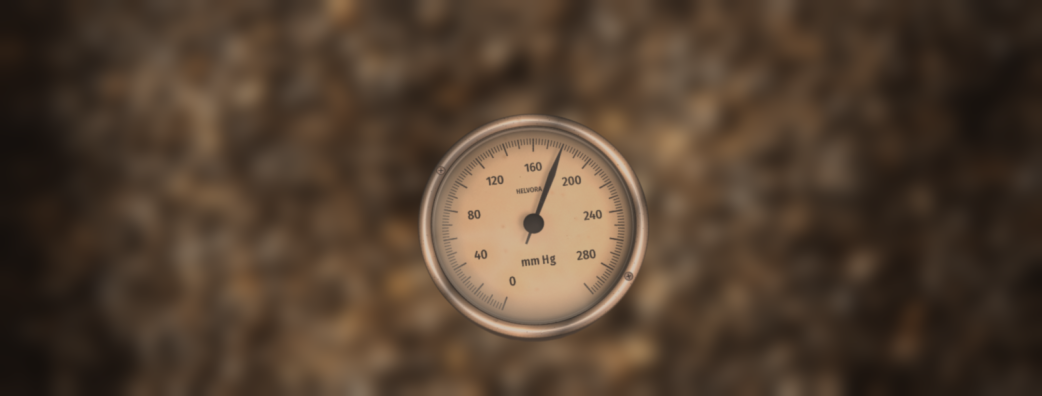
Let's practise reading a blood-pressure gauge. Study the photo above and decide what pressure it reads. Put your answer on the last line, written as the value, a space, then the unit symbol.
180 mmHg
